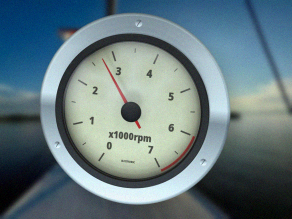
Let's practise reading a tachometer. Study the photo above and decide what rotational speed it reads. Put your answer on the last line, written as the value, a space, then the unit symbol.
2750 rpm
